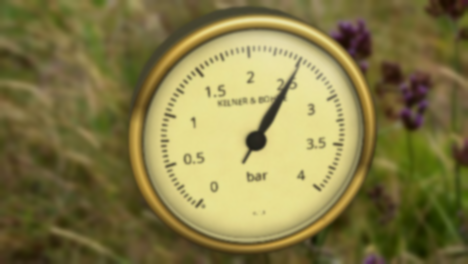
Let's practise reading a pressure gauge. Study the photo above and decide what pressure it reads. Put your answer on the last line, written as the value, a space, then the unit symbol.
2.5 bar
